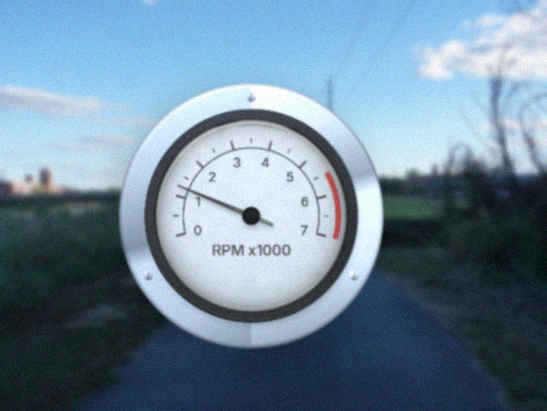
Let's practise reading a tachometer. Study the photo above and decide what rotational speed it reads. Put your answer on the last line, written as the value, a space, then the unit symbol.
1250 rpm
